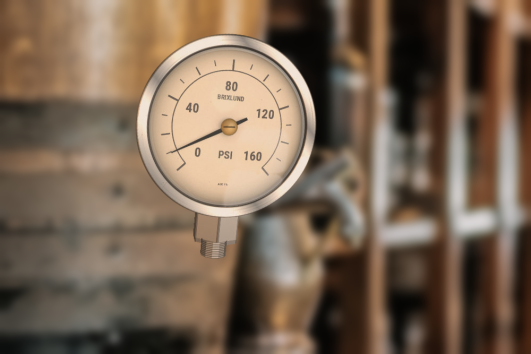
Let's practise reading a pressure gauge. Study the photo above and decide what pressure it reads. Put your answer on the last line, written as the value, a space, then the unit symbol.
10 psi
